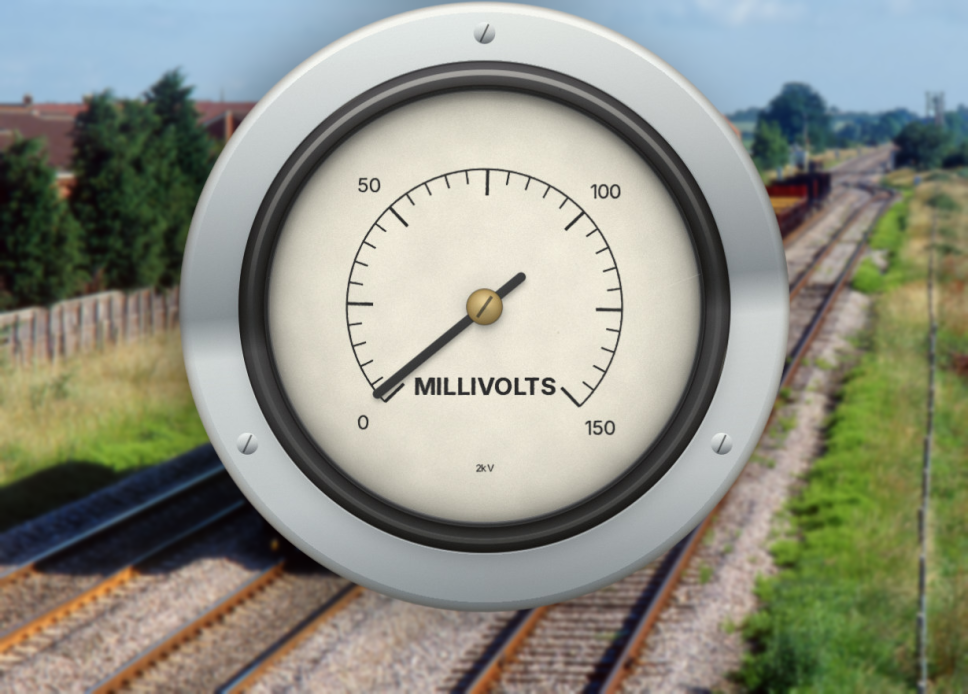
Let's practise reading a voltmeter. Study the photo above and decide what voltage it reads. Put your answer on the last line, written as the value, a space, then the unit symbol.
2.5 mV
